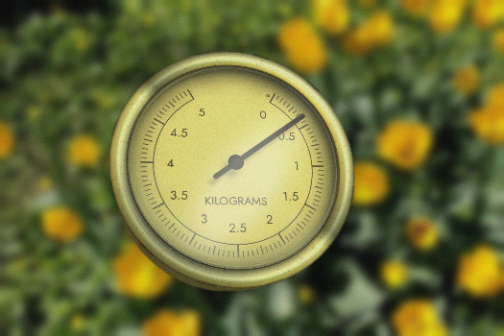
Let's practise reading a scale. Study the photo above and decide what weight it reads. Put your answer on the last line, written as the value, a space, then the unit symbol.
0.4 kg
